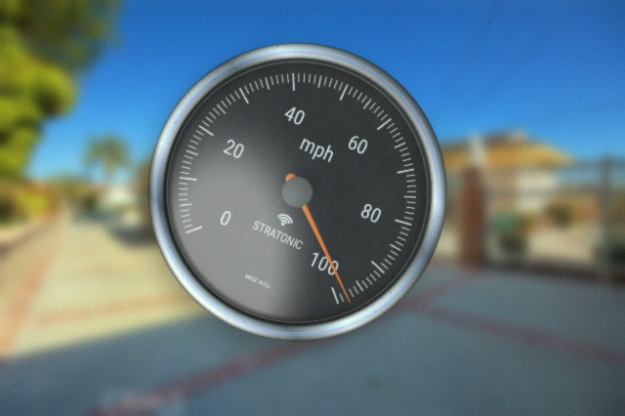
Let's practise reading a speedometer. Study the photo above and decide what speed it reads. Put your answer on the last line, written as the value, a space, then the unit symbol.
98 mph
